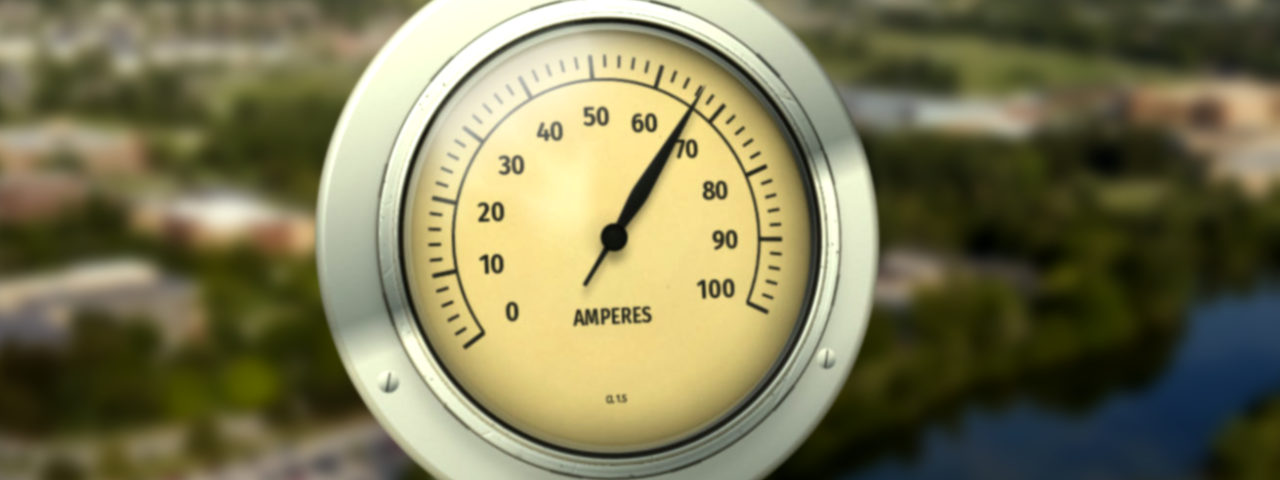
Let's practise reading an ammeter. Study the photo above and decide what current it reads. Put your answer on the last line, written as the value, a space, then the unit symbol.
66 A
